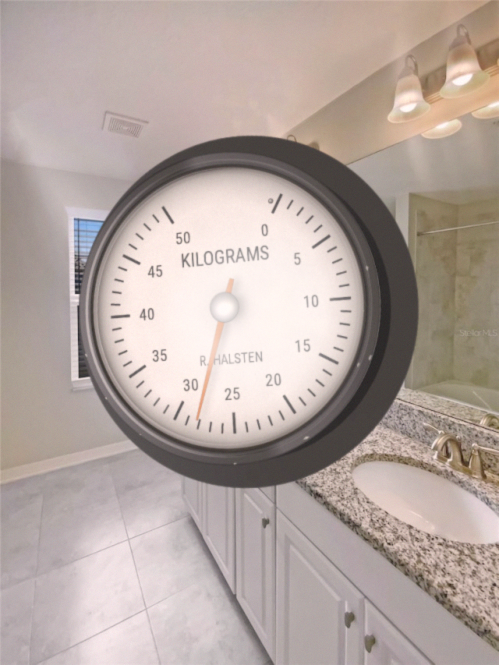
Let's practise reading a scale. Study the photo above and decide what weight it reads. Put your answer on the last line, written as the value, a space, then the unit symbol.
28 kg
